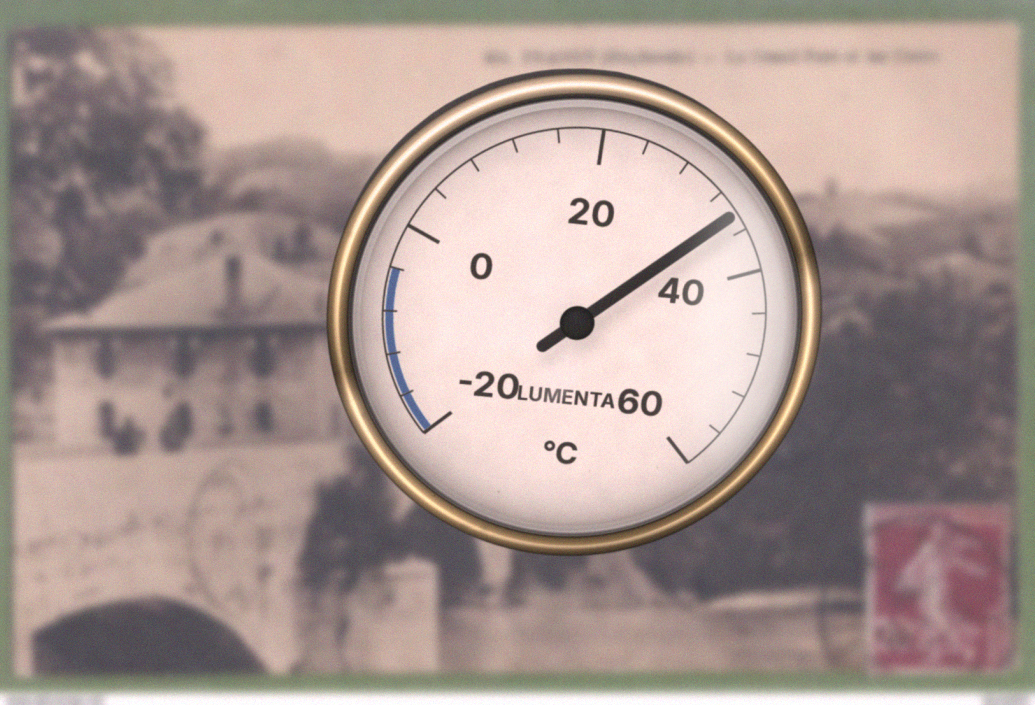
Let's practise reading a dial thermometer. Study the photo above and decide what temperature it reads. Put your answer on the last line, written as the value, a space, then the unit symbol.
34 °C
